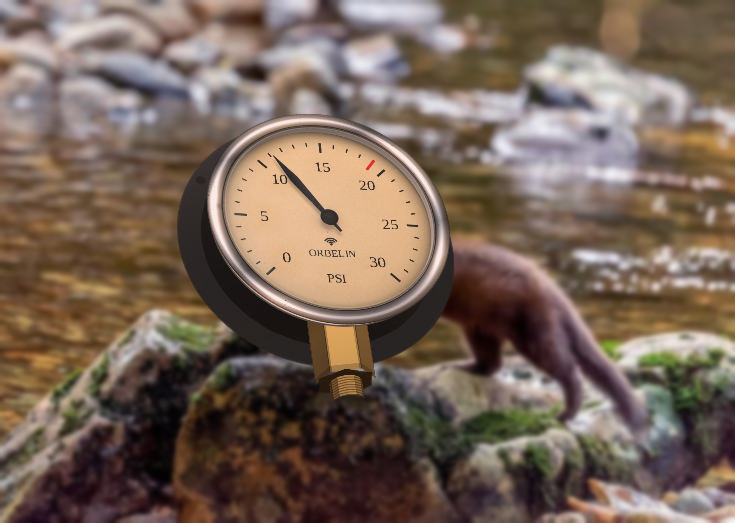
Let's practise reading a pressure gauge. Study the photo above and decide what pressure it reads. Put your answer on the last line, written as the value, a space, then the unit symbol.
11 psi
